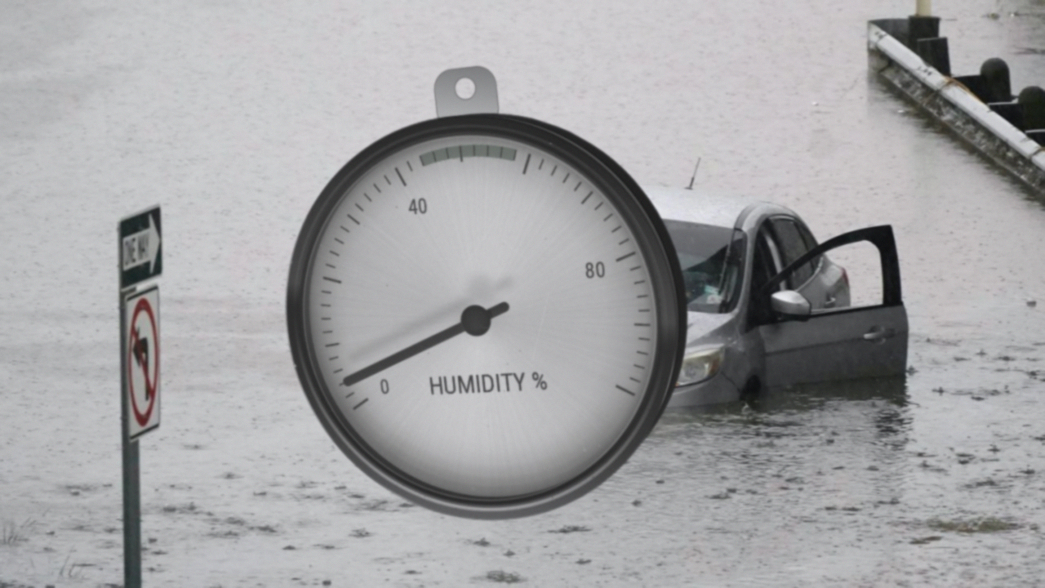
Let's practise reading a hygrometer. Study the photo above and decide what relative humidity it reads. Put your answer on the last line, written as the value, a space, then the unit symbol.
4 %
